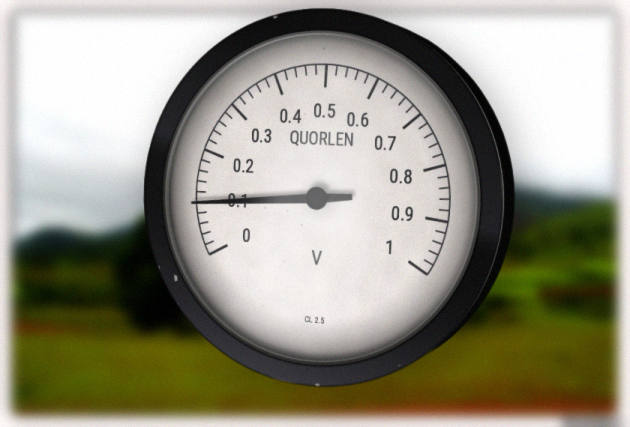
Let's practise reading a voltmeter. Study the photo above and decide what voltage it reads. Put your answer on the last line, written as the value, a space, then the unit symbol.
0.1 V
